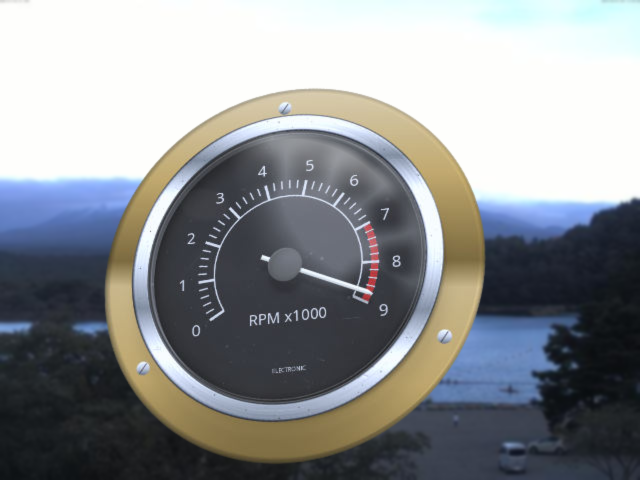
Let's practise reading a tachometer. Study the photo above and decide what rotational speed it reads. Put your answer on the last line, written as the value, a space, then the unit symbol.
8800 rpm
